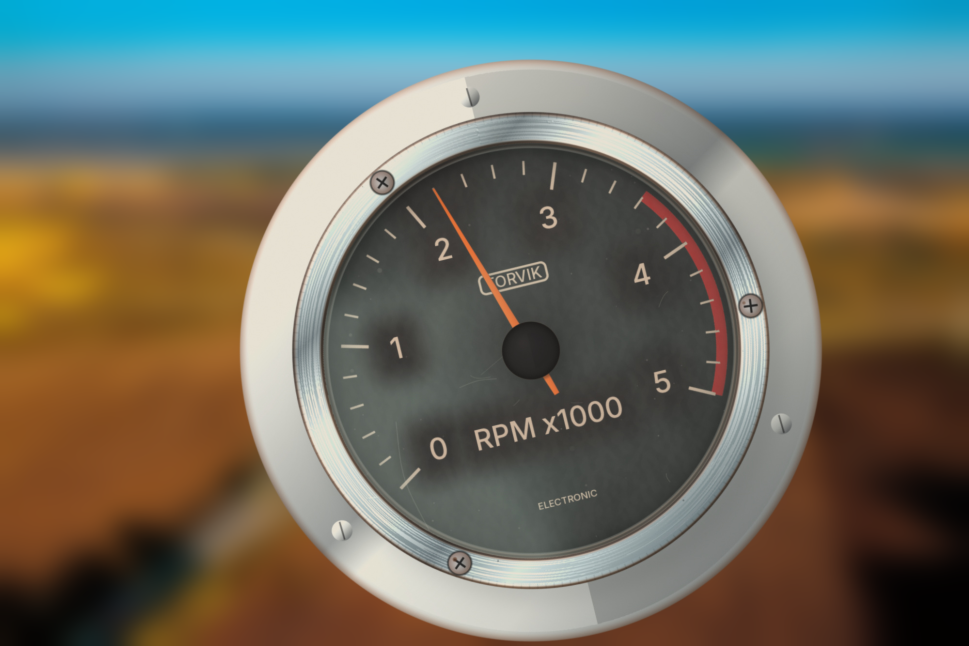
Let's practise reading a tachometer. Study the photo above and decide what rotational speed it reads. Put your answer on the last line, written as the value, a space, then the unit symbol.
2200 rpm
